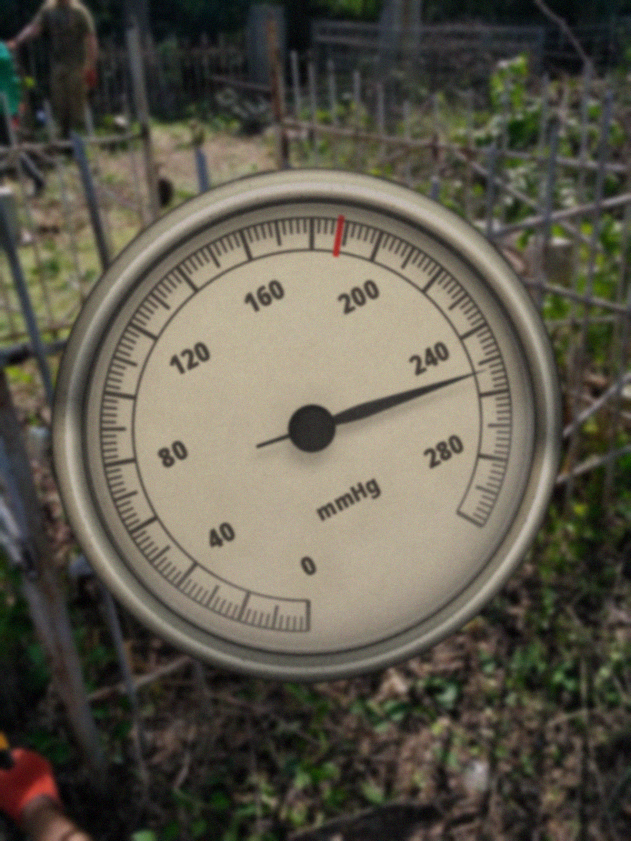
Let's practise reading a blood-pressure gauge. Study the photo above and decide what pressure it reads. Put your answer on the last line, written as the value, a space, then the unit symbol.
252 mmHg
